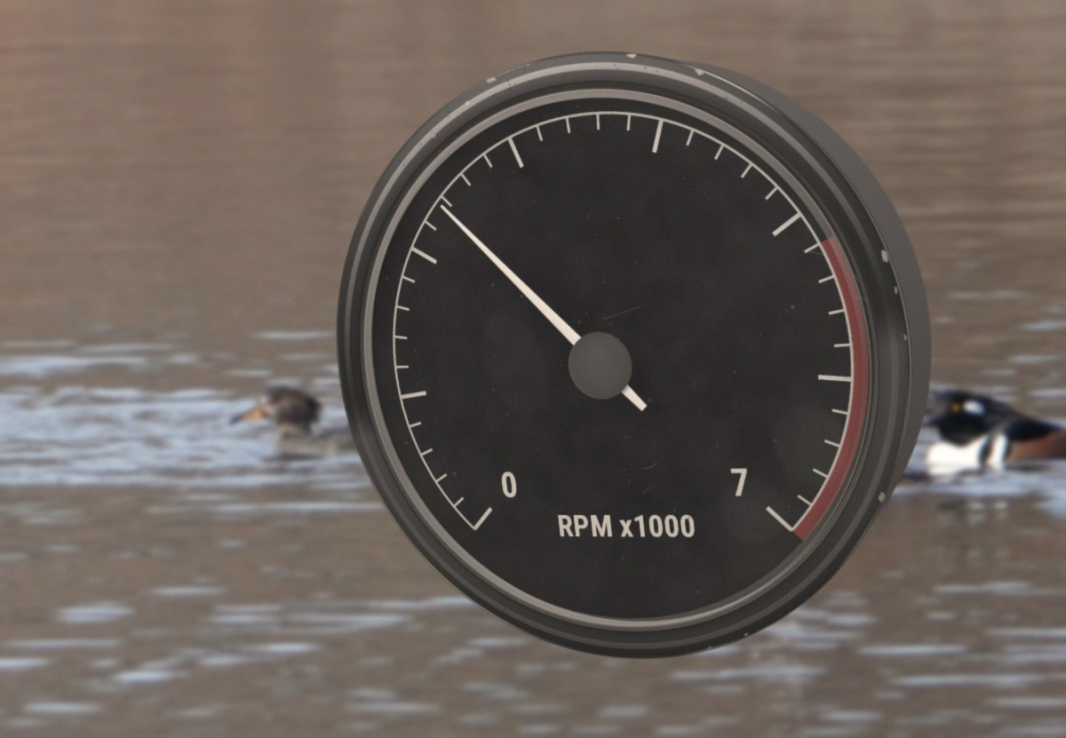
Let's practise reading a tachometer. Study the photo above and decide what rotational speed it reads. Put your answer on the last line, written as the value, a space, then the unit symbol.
2400 rpm
